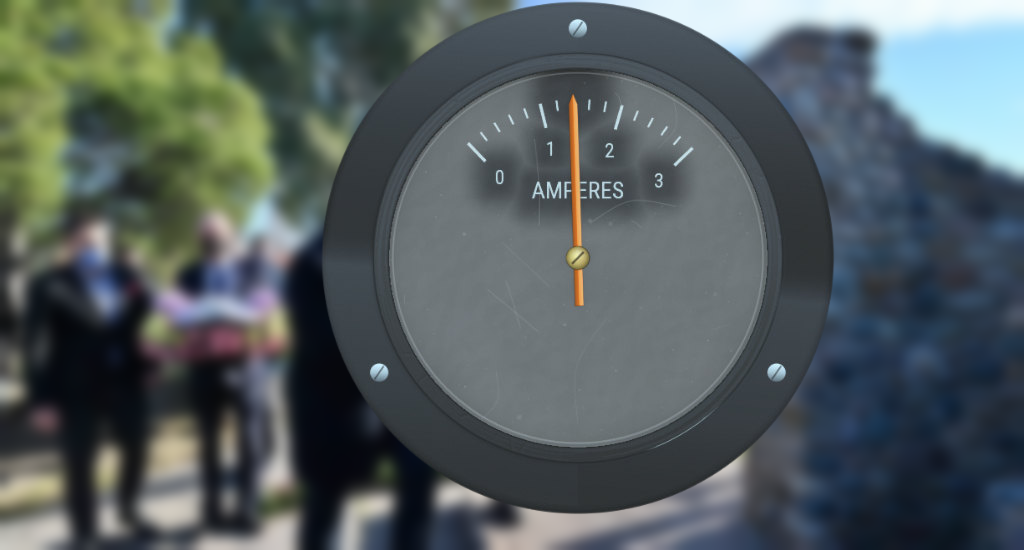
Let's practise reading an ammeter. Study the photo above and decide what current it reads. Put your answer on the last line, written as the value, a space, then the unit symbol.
1.4 A
